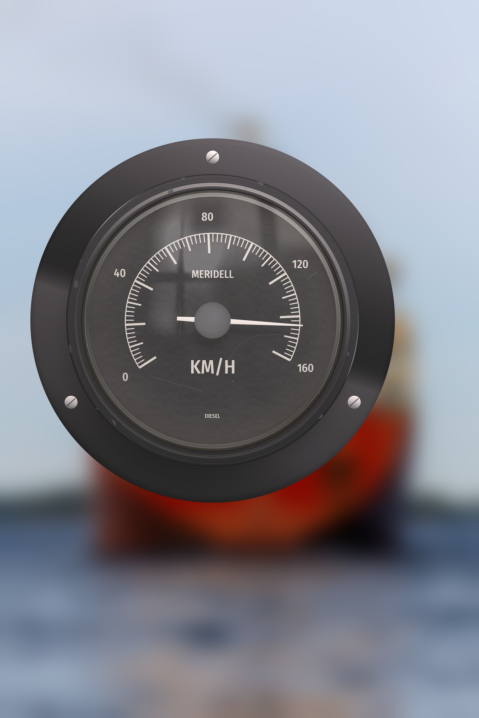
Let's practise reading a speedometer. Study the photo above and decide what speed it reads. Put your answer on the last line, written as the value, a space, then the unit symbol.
144 km/h
